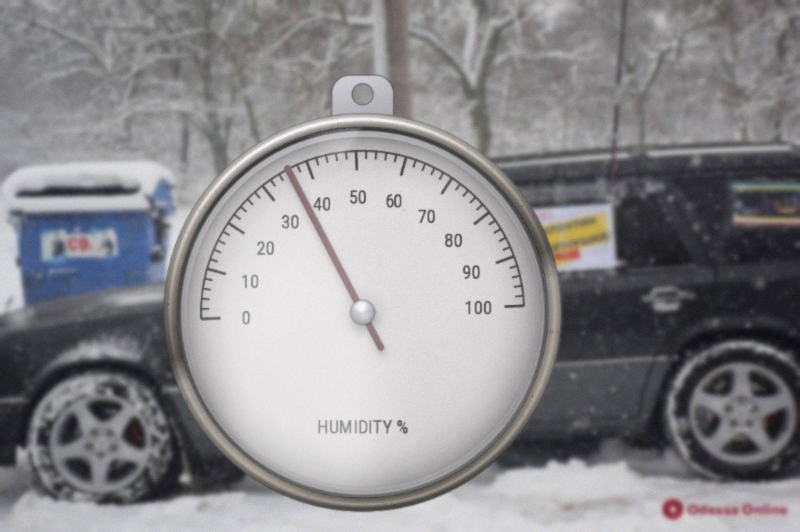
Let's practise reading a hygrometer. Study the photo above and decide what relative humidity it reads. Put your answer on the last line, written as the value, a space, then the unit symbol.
36 %
